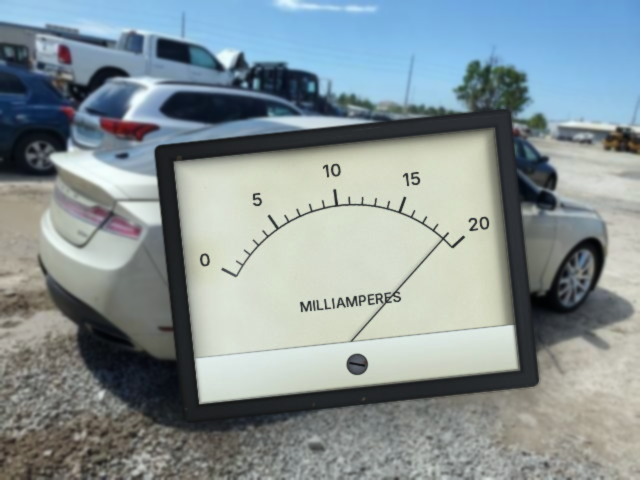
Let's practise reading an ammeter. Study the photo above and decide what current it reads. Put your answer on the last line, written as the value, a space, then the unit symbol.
19 mA
